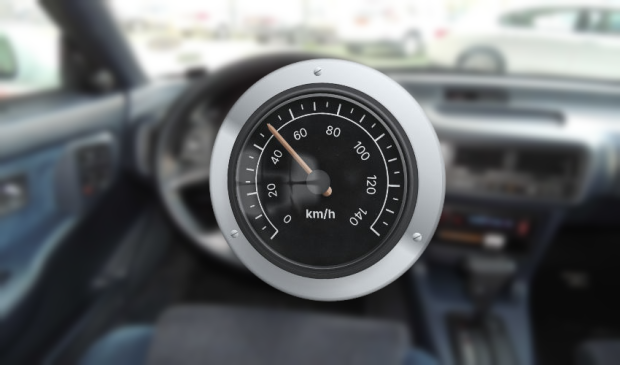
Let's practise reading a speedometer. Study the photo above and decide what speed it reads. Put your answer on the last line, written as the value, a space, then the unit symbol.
50 km/h
